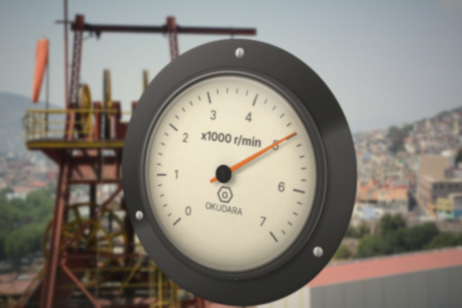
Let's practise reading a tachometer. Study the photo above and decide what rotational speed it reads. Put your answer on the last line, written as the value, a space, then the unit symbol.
5000 rpm
